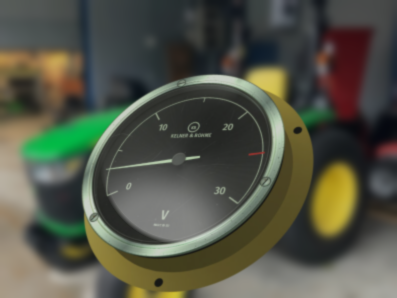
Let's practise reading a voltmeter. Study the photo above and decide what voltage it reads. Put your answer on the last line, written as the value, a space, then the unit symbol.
2.5 V
